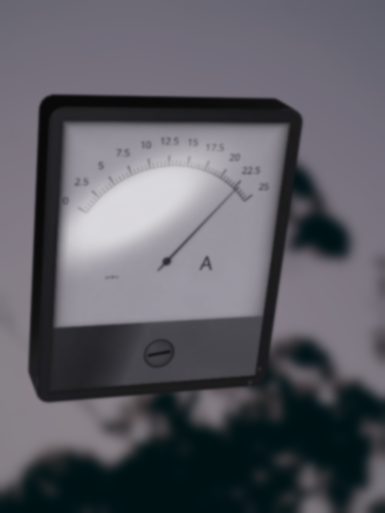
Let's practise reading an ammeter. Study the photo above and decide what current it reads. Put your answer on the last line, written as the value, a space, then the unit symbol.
22.5 A
